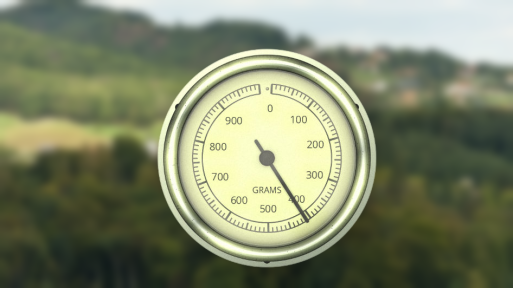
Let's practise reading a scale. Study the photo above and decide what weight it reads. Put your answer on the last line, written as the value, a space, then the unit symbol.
410 g
